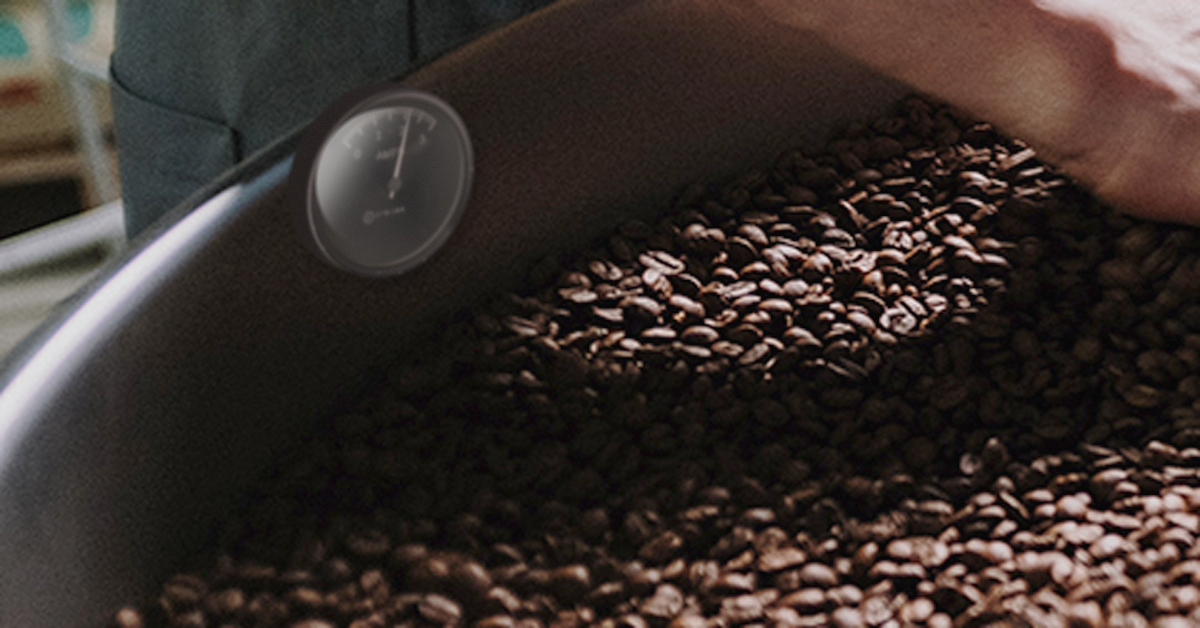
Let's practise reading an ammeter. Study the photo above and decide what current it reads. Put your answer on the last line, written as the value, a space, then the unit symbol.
2 A
